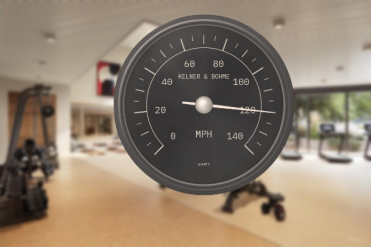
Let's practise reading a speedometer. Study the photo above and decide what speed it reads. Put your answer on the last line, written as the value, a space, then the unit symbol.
120 mph
